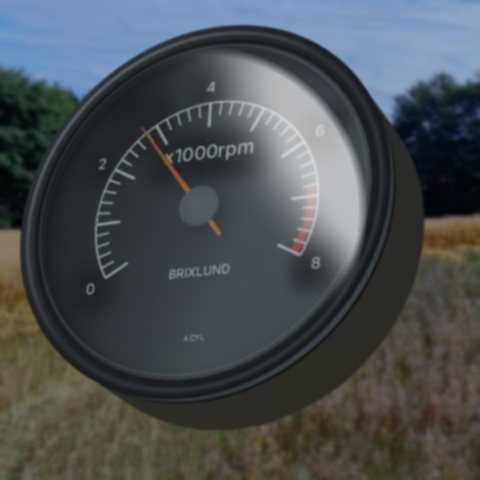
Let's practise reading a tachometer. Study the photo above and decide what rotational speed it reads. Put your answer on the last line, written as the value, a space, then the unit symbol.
2800 rpm
